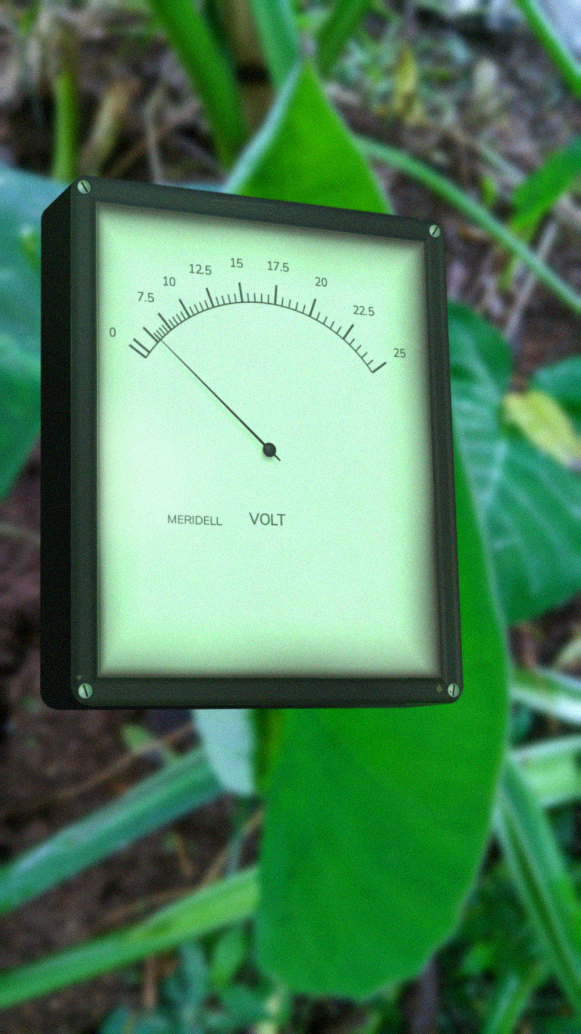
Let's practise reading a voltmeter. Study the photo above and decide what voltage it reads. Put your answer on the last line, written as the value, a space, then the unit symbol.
5 V
